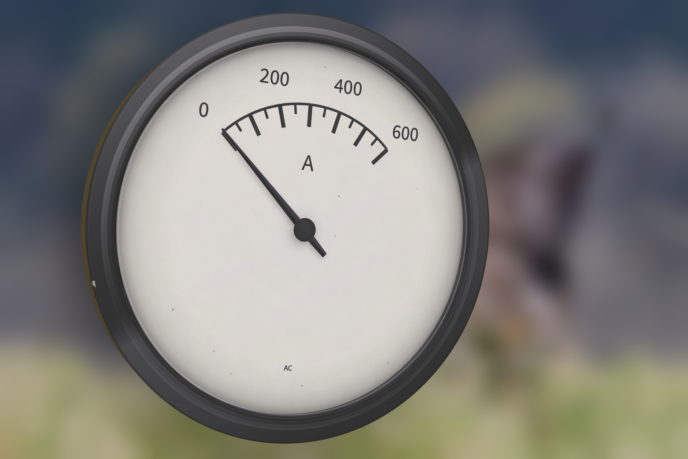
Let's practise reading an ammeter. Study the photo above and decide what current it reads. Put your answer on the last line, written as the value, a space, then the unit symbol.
0 A
